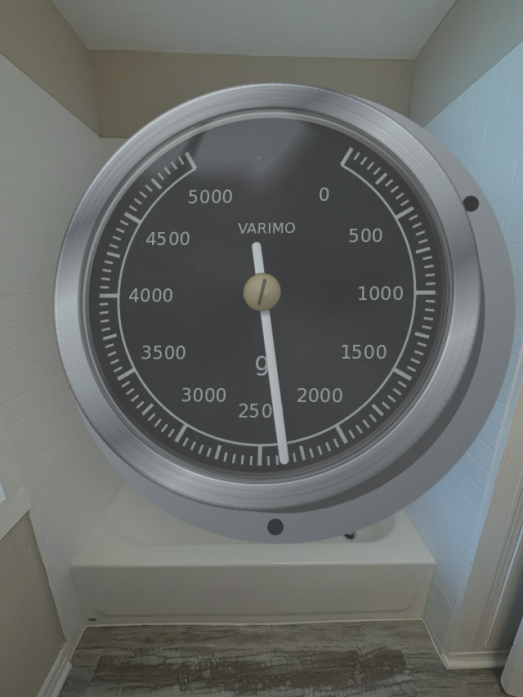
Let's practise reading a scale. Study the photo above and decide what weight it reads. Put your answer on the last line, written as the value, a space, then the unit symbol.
2350 g
